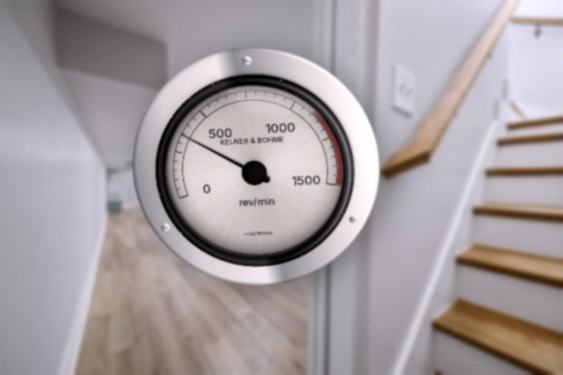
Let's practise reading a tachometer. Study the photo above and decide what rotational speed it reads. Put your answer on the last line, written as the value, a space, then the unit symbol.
350 rpm
